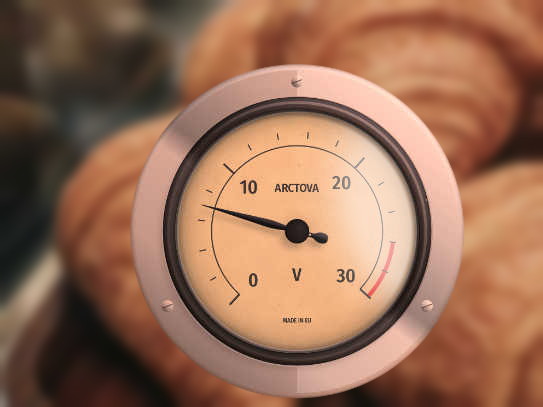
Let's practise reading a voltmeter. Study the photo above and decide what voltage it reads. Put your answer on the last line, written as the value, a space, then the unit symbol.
7 V
